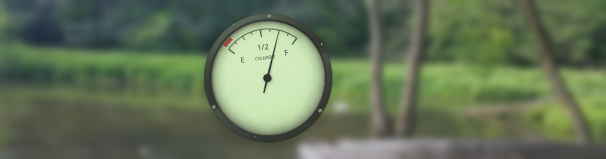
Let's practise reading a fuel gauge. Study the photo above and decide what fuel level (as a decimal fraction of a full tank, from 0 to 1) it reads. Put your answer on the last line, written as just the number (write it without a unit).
0.75
